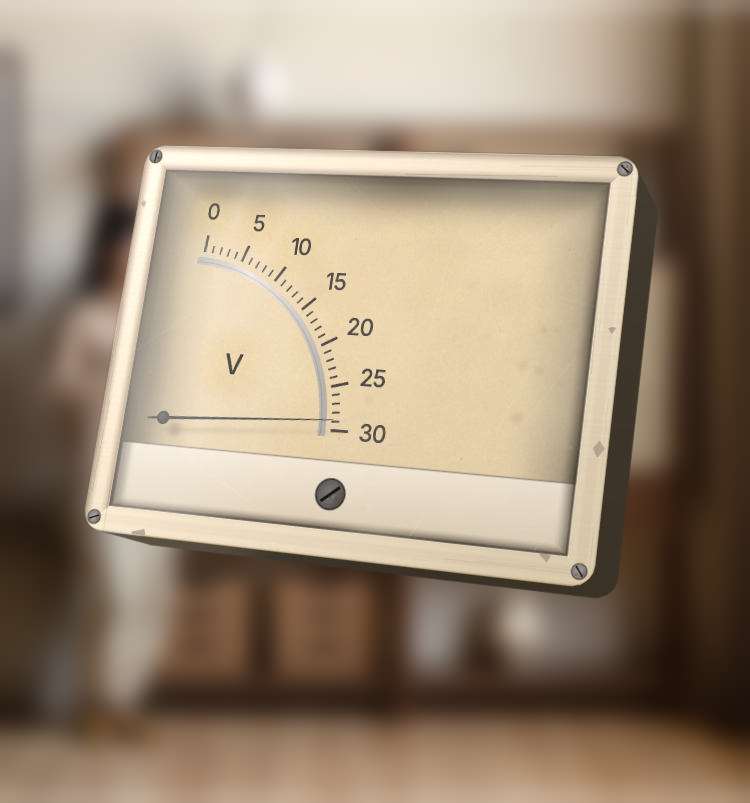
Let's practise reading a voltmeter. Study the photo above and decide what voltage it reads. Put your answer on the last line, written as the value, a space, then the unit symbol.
29 V
